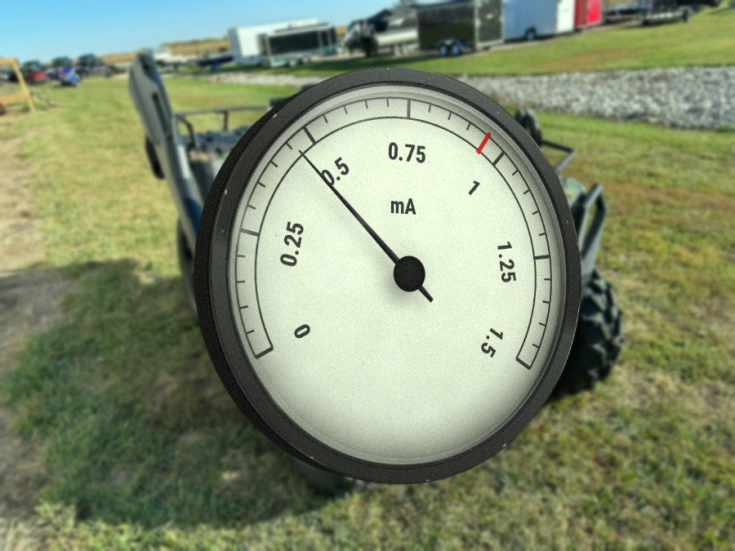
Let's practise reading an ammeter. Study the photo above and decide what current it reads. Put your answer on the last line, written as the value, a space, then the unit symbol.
0.45 mA
